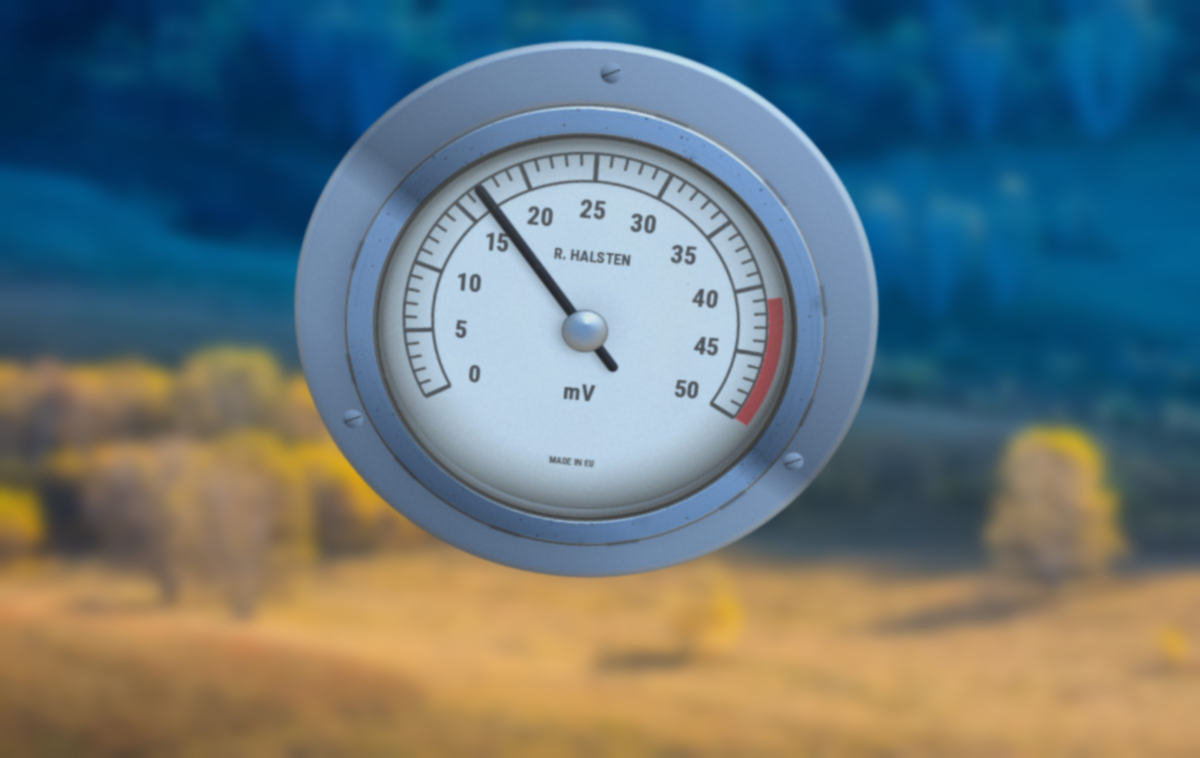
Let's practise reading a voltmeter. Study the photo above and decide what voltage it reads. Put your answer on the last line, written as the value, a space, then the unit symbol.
17 mV
